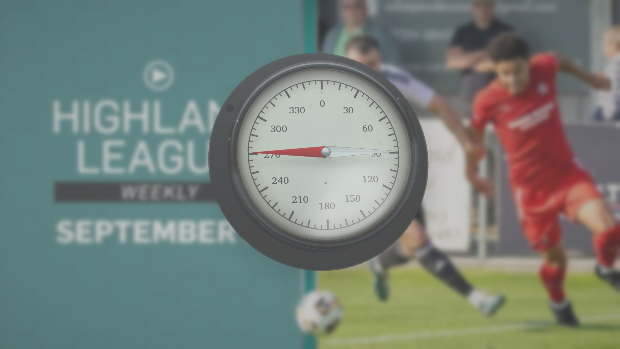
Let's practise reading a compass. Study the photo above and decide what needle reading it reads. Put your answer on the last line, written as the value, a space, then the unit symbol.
270 °
